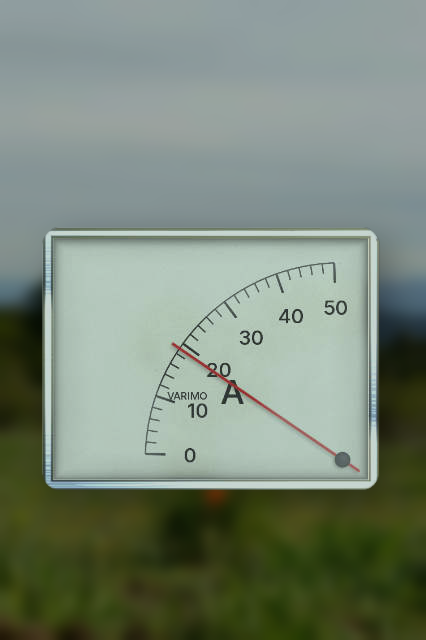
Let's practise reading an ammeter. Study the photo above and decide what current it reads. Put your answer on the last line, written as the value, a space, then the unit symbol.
19 A
